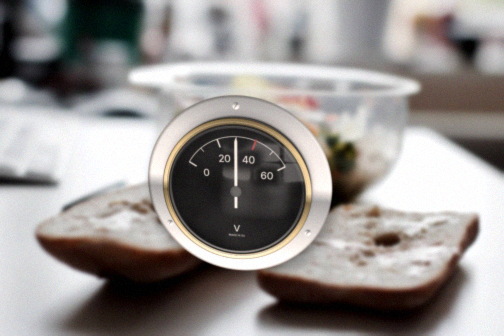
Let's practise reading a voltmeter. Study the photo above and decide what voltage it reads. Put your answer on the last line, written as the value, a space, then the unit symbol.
30 V
